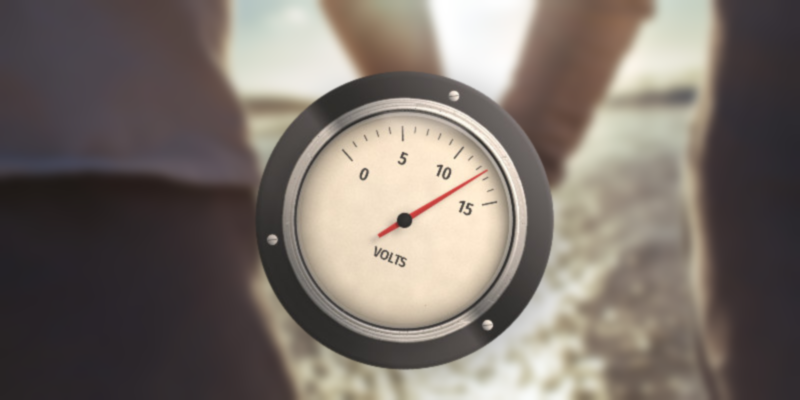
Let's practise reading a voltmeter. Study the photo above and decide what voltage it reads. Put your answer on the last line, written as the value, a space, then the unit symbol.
12.5 V
